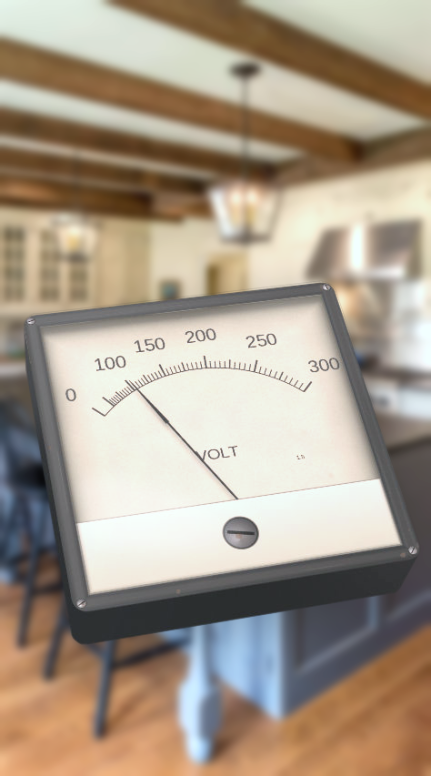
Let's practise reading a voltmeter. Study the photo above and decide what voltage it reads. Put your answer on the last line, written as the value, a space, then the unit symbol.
100 V
